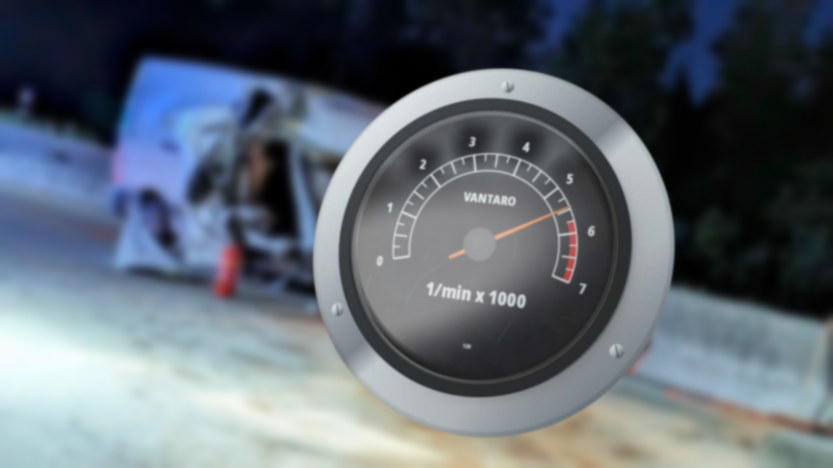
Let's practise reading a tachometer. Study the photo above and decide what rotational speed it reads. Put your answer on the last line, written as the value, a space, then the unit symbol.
5500 rpm
